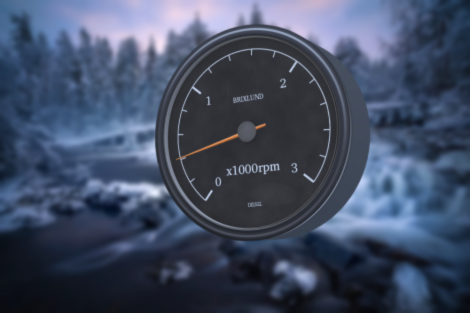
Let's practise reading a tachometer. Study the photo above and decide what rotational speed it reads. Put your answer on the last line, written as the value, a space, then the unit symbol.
400 rpm
